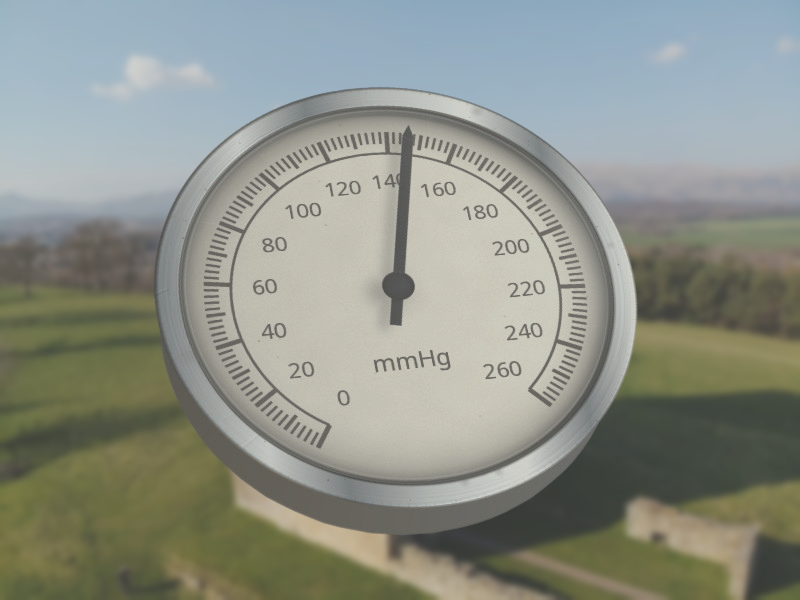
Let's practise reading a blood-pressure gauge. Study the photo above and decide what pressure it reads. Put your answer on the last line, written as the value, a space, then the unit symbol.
146 mmHg
